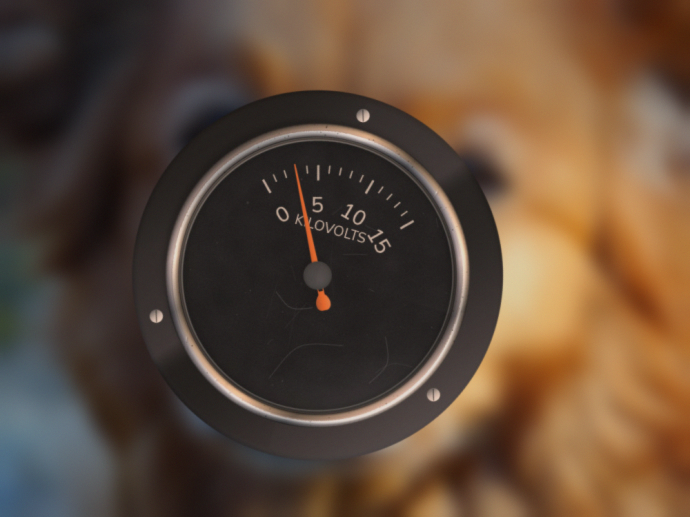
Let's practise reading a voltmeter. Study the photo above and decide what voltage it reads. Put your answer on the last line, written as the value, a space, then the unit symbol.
3 kV
